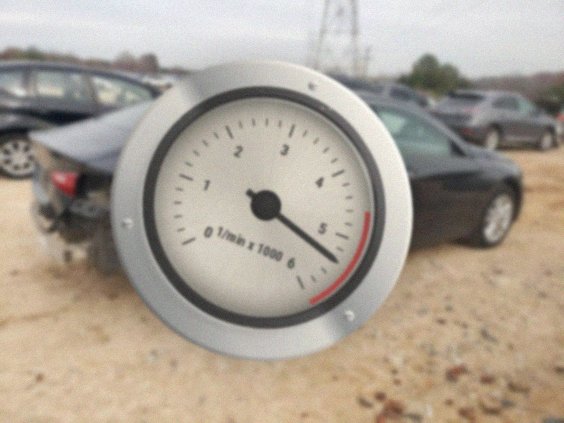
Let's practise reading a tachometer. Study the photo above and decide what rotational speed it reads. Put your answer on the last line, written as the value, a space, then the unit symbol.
5400 rpm
